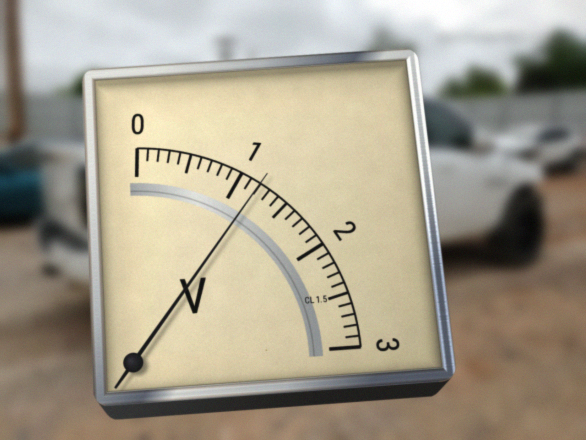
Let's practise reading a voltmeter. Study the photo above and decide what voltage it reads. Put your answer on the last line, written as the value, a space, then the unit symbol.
1.2 V
